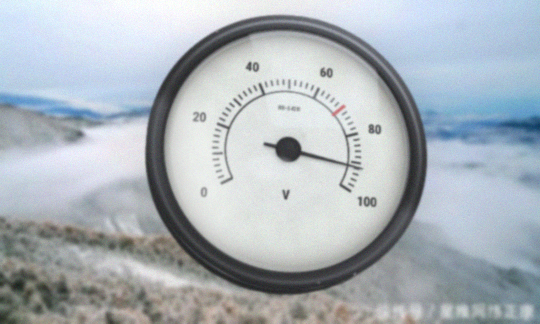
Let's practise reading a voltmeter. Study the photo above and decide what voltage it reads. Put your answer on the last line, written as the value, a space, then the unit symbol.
92 V
